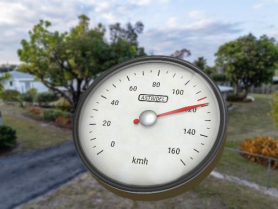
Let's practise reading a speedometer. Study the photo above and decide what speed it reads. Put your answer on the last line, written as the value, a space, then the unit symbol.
120 km/h
